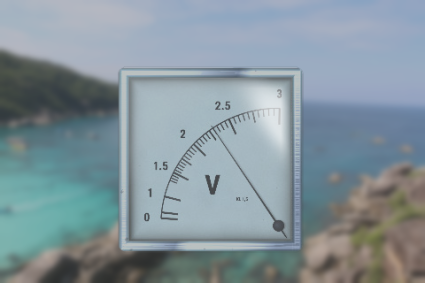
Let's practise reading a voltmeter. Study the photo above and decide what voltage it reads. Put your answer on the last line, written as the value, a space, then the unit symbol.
2.3 V
